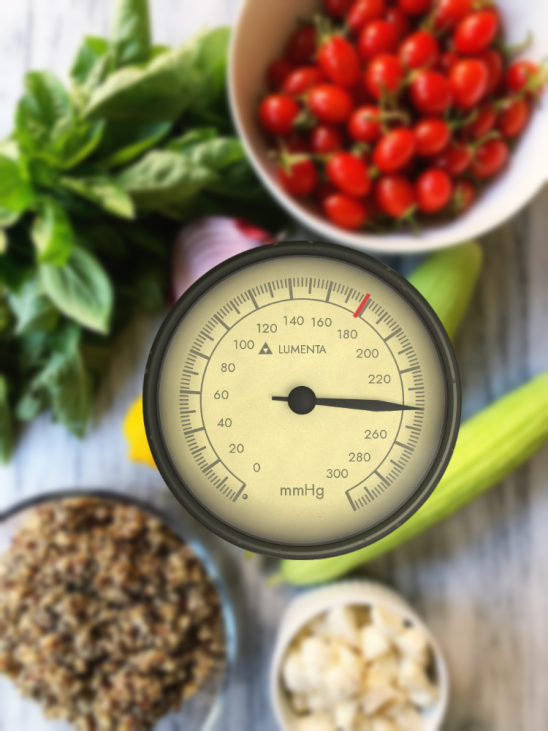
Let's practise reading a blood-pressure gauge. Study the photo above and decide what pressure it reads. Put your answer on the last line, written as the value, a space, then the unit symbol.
240 mmHg
